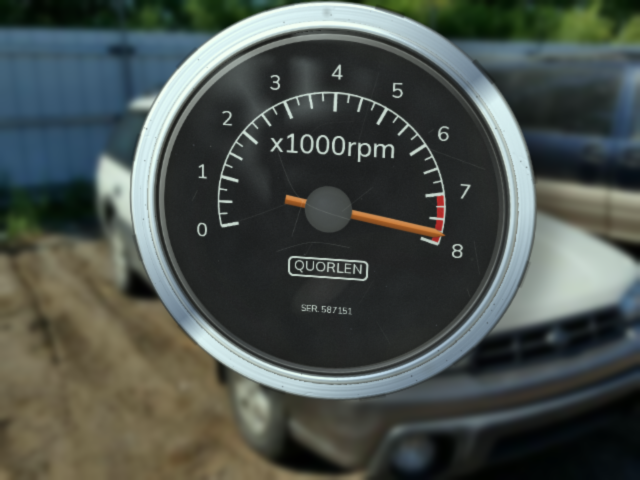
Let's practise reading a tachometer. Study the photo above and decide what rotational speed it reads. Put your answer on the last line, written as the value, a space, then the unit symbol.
7750 rpm
